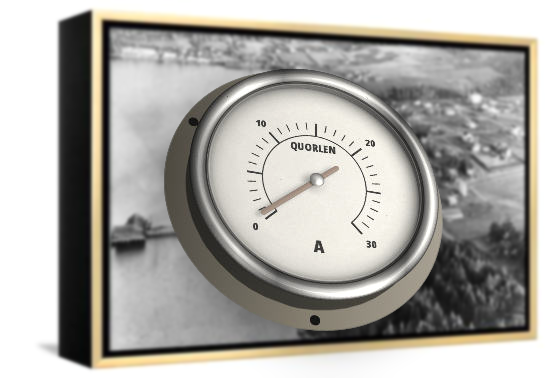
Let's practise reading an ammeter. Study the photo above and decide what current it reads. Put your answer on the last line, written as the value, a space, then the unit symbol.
0.5 A
